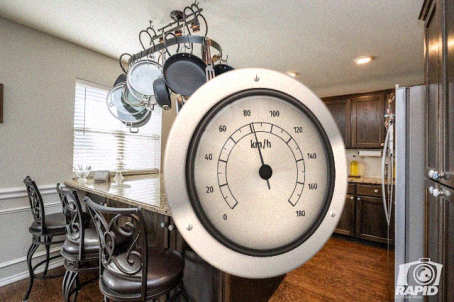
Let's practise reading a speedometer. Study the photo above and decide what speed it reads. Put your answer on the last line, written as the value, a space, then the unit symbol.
80 km/h
